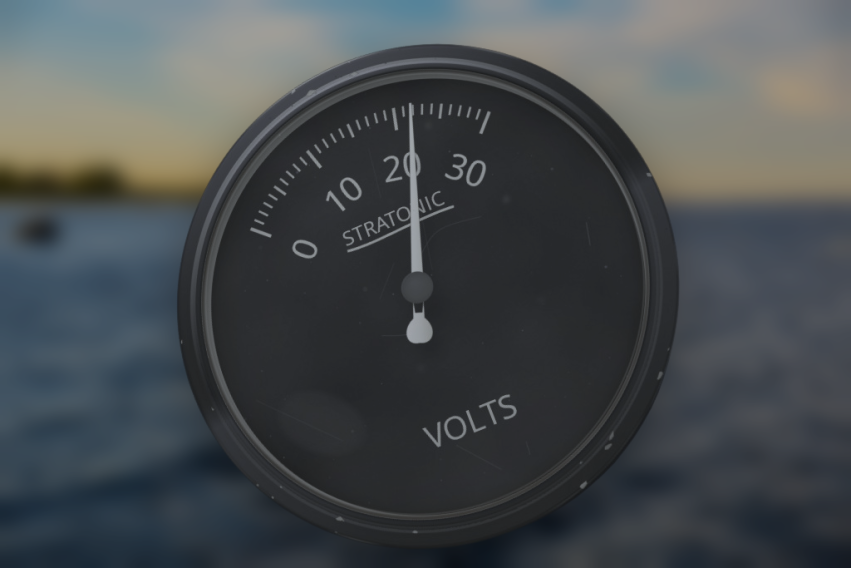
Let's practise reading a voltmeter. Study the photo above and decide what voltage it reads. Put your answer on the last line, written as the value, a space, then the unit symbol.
22 V
